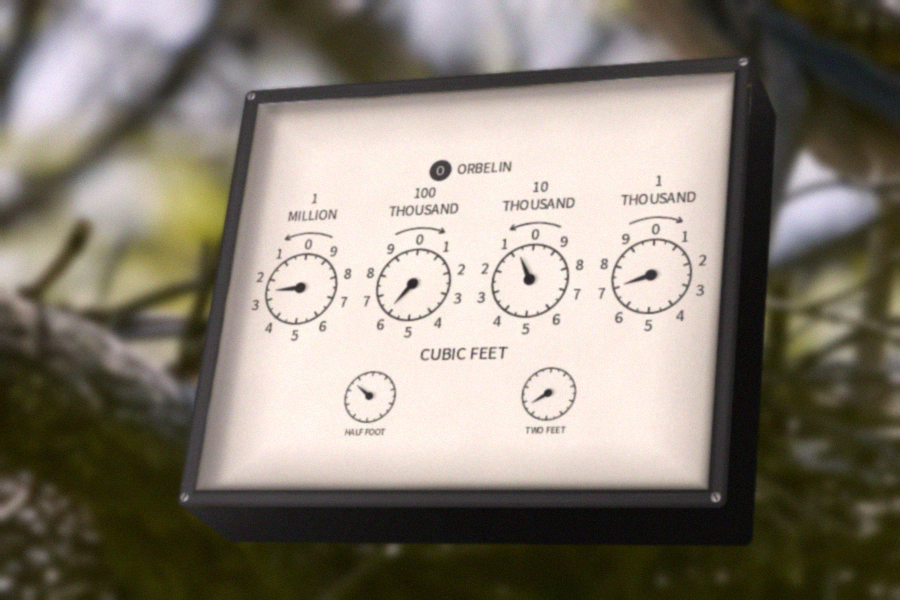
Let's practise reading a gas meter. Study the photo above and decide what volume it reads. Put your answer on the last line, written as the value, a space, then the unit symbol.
260700 ft³
